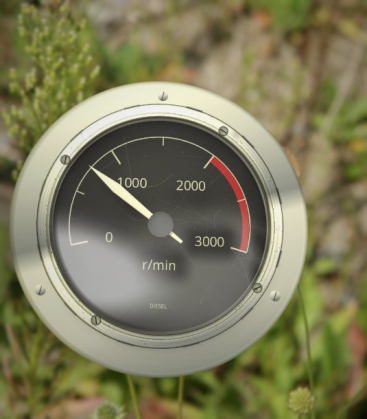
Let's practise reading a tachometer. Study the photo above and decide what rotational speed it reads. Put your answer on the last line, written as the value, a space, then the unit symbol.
750 rpm
